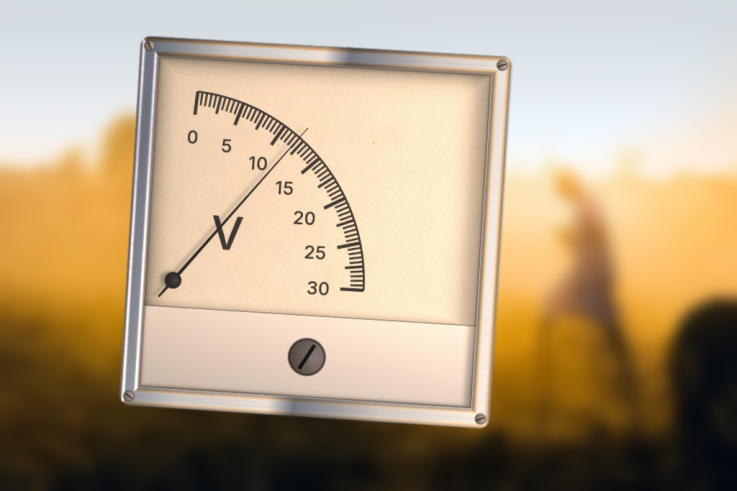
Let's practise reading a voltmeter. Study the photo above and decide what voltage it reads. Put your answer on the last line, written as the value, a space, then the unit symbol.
12 V
